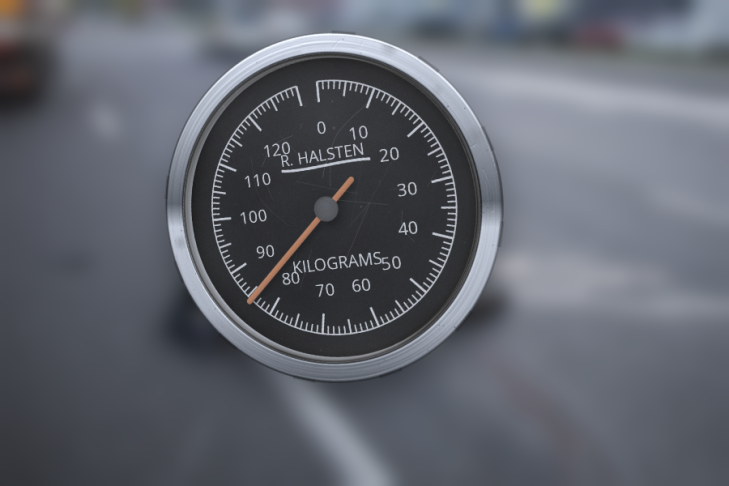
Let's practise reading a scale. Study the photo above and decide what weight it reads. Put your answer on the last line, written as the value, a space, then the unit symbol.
84 kg
